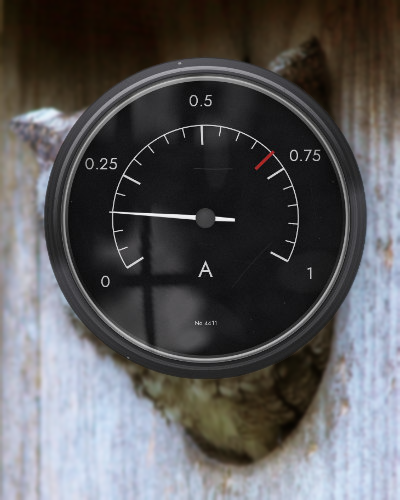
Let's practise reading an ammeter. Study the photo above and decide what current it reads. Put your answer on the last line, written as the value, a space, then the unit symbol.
0.15 A
